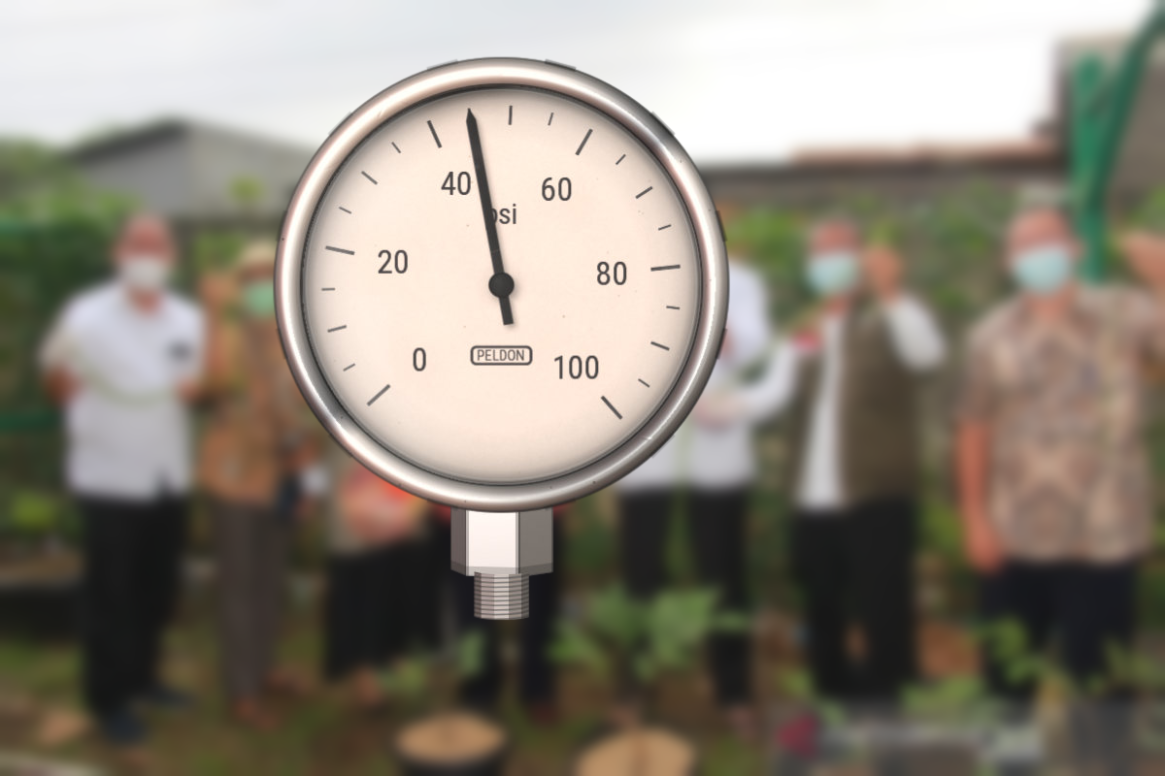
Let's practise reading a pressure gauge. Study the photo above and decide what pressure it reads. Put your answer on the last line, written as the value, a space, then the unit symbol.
45 psi
